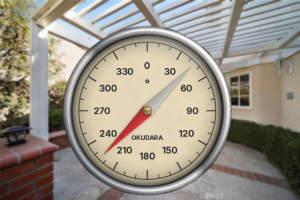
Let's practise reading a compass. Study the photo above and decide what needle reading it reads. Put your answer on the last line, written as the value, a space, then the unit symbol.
225 °
